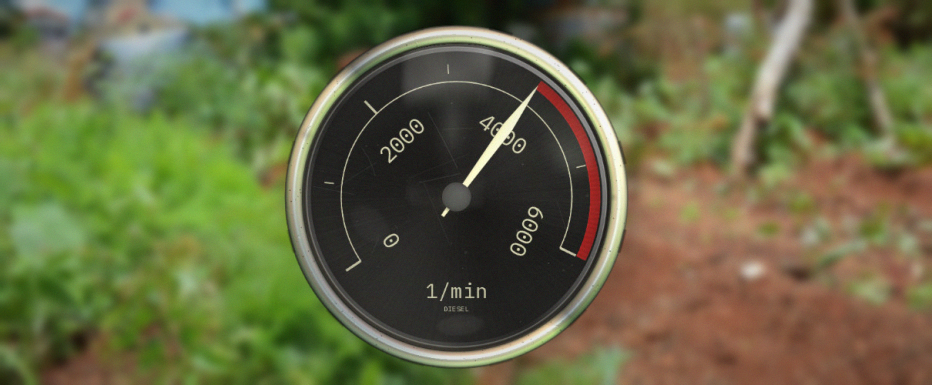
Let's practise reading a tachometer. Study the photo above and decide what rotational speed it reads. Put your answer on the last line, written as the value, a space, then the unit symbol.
4000 rpm
